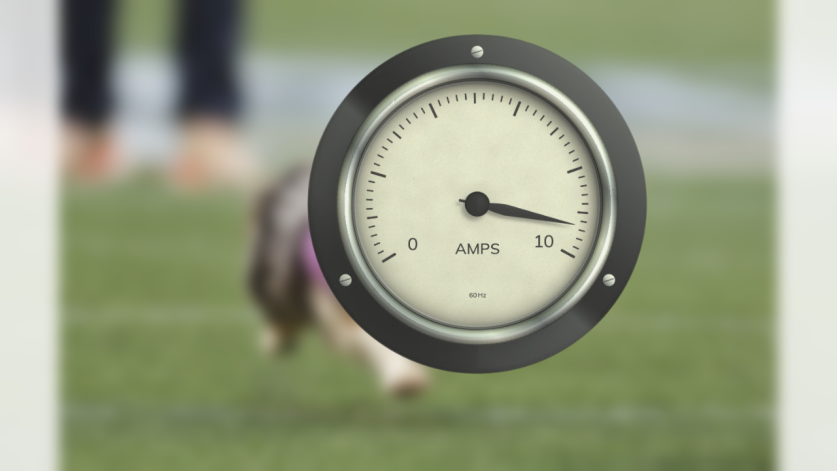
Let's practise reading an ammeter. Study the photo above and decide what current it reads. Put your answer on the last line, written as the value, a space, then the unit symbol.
9.3 A
